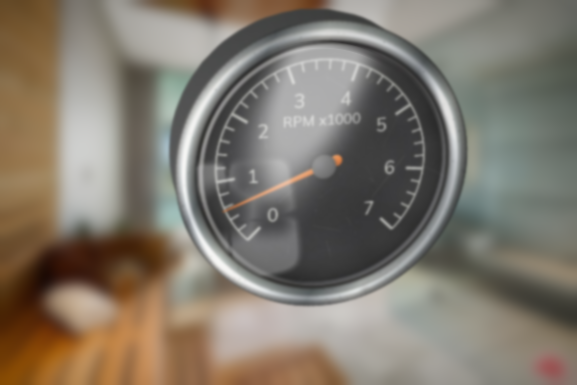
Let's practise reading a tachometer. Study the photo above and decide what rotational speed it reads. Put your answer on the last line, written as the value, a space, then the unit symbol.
600 rpm
